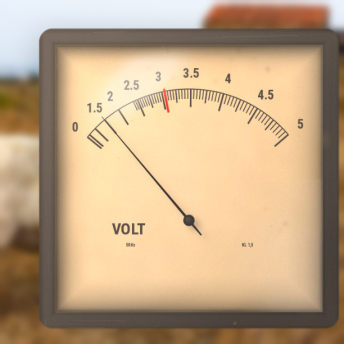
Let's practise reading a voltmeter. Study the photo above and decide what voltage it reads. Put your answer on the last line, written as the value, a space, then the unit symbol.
1.5 V
